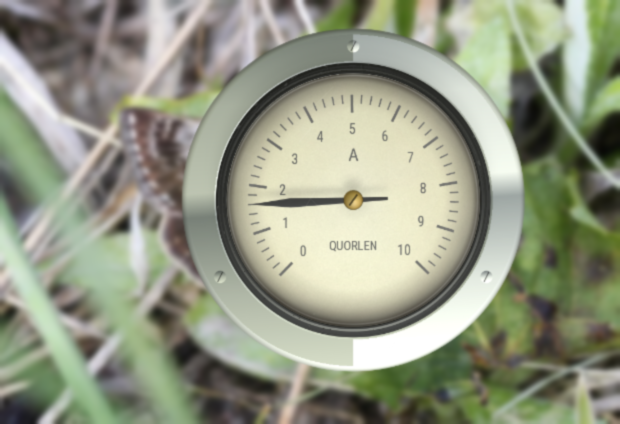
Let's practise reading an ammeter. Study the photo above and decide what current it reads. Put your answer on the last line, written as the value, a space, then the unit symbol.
1.6 A
